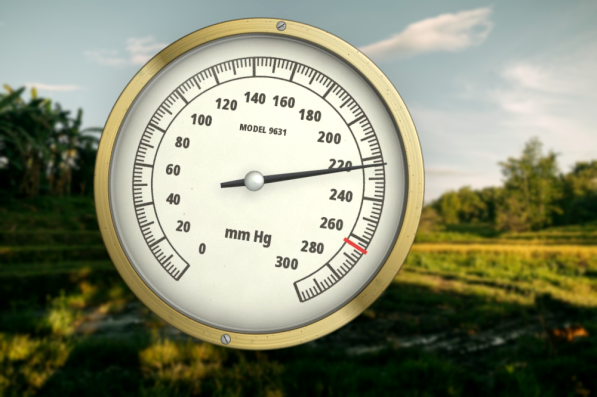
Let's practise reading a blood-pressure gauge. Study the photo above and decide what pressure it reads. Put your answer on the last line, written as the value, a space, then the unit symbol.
224 mmHg
